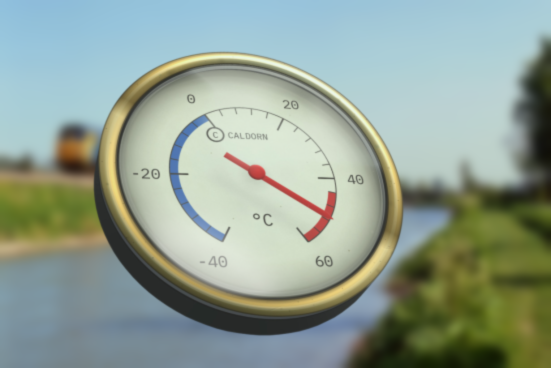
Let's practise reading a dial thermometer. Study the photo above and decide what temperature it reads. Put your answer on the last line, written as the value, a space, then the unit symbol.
52 °C
